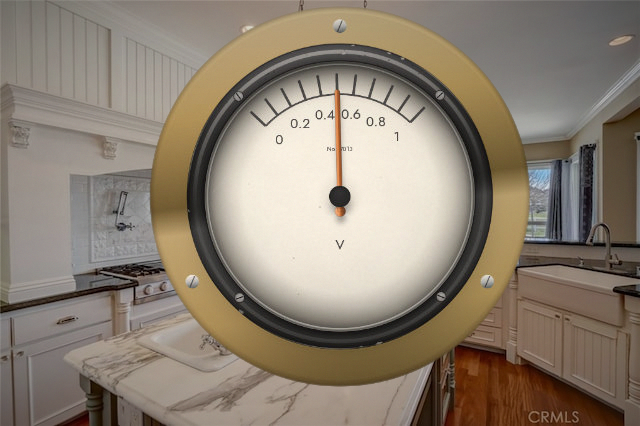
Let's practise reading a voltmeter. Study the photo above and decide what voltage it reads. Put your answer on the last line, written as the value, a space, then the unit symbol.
0.5 V
